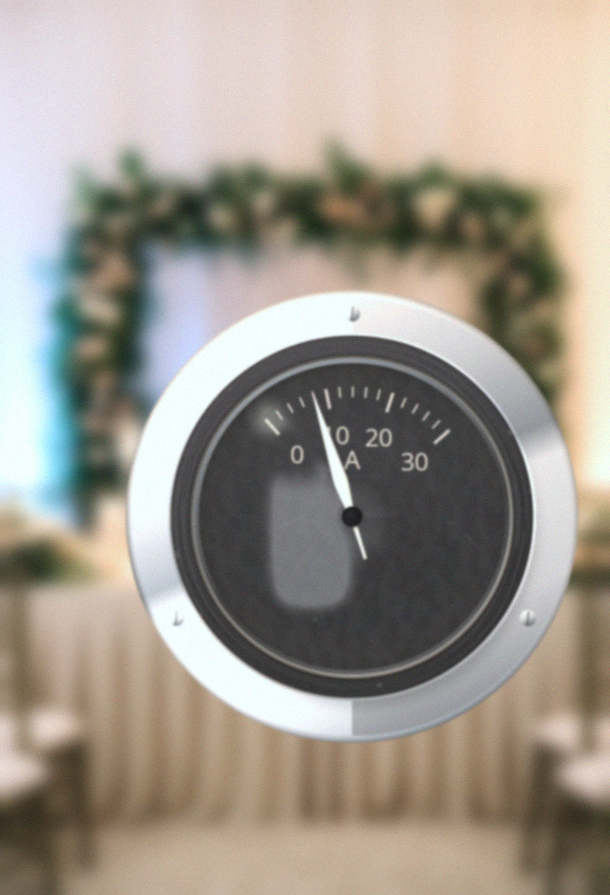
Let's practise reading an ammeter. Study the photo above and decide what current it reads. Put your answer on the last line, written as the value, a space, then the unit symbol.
8 A
